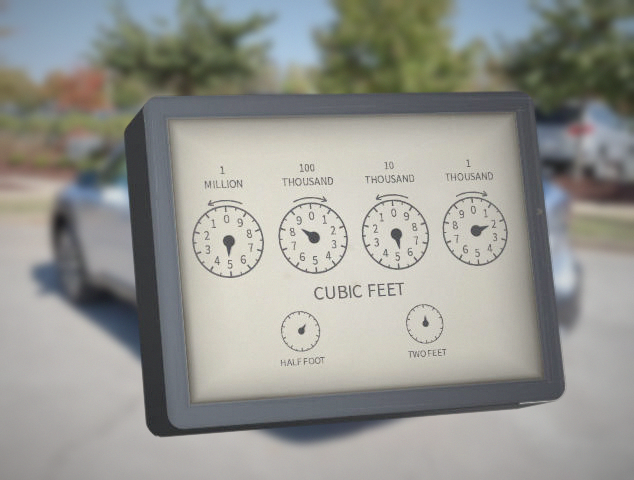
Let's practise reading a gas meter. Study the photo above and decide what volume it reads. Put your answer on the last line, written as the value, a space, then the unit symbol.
485200 ft³
